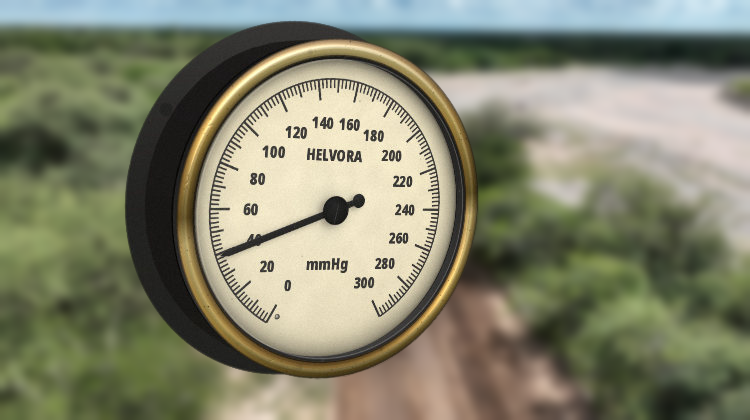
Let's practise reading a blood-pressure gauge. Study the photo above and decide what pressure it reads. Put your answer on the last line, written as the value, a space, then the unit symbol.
40 mmHg
